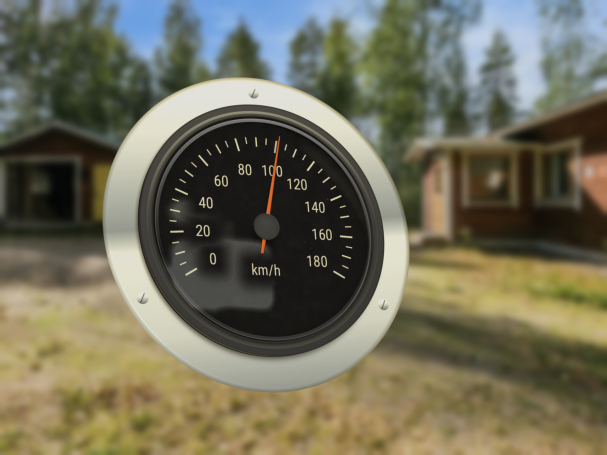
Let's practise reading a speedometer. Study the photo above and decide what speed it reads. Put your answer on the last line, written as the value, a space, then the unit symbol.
100 km/h
